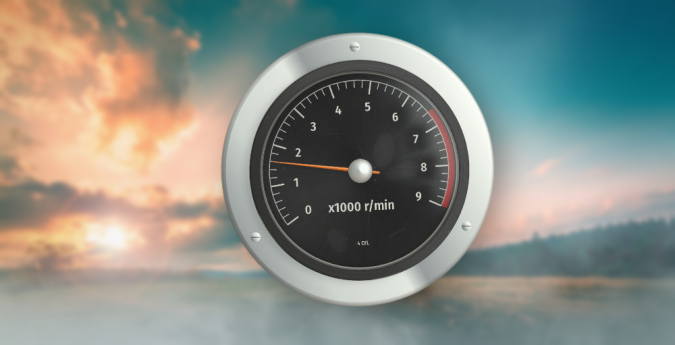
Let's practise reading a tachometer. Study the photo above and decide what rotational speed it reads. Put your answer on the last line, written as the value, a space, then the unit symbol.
1600 rpm
